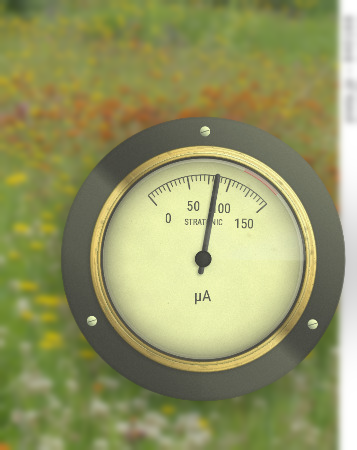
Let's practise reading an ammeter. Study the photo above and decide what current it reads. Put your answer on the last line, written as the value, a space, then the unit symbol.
85 µA
